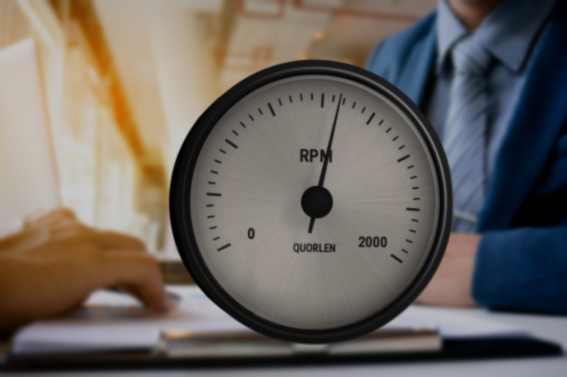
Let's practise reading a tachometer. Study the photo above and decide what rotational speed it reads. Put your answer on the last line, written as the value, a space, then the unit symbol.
1075 rpm
